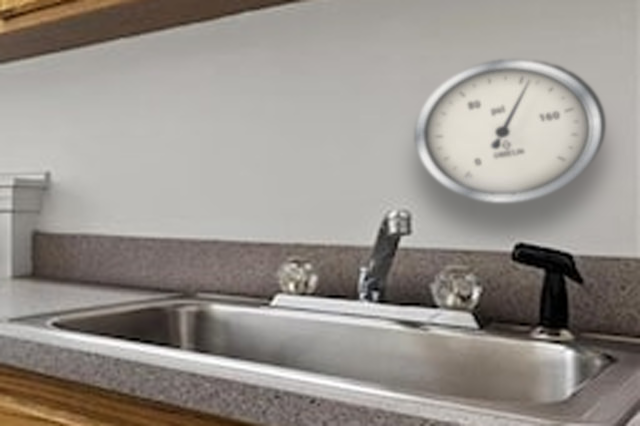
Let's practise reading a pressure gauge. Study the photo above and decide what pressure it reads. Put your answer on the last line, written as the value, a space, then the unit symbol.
125 psi
